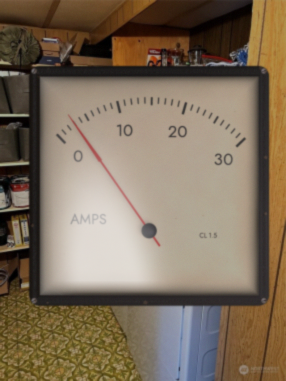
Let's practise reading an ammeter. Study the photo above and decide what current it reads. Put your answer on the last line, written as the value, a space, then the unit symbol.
3 A
